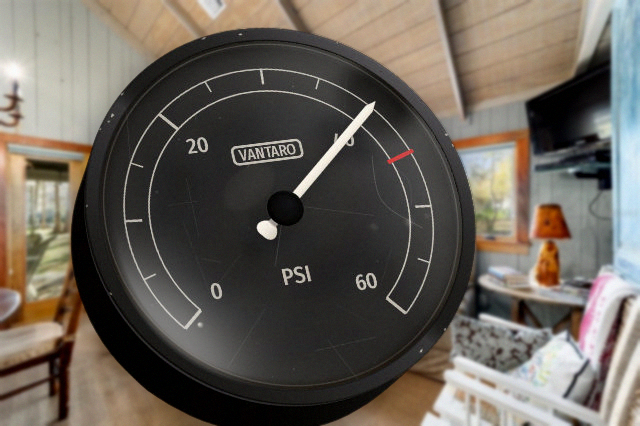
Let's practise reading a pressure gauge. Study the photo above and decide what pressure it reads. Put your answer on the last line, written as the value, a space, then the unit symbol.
40 psi
